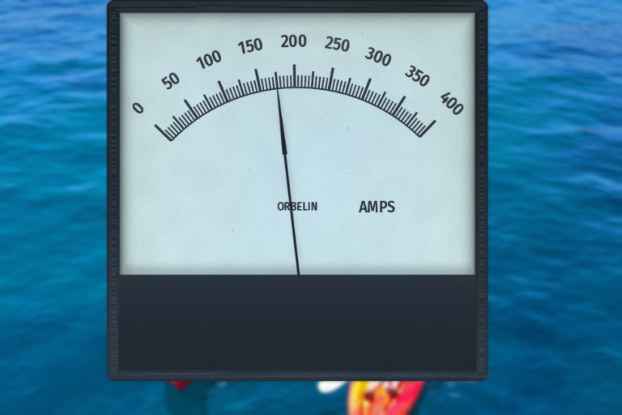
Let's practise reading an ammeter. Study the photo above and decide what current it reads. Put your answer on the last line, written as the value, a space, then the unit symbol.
175 A
